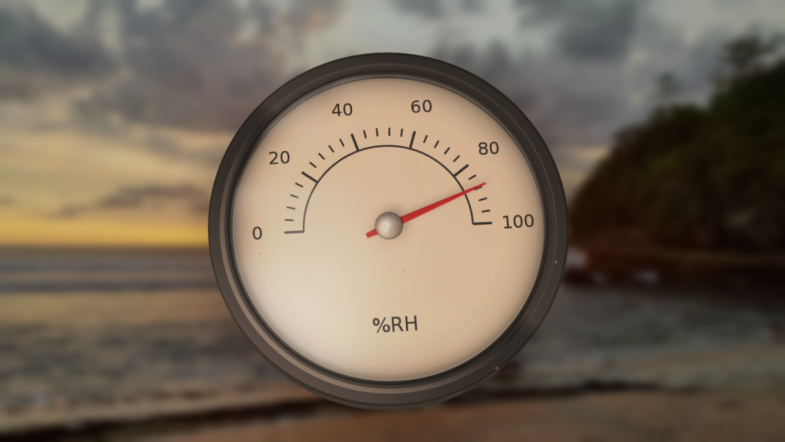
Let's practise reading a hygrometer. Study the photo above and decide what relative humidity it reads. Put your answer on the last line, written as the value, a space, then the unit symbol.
88 %
